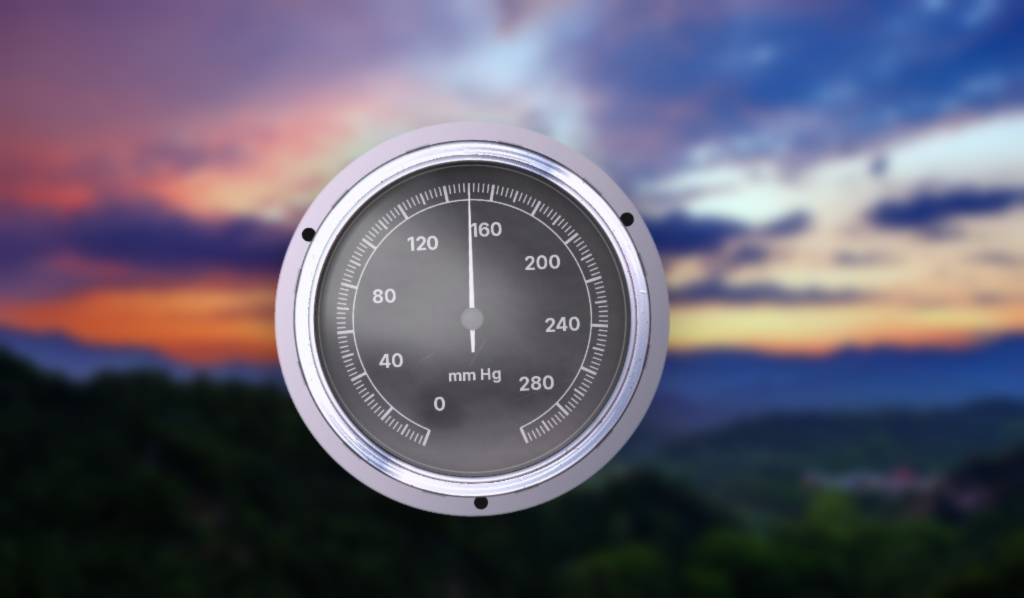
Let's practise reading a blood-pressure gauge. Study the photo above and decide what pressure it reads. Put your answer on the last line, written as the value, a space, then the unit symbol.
150 mmHg
